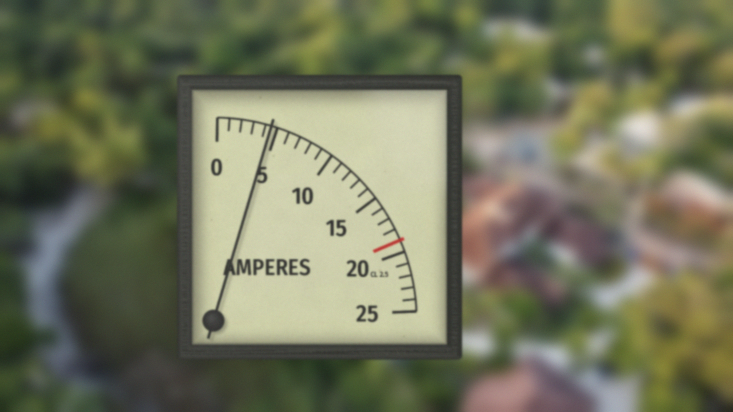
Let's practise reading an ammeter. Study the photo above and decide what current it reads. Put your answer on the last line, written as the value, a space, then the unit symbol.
4.5 A
